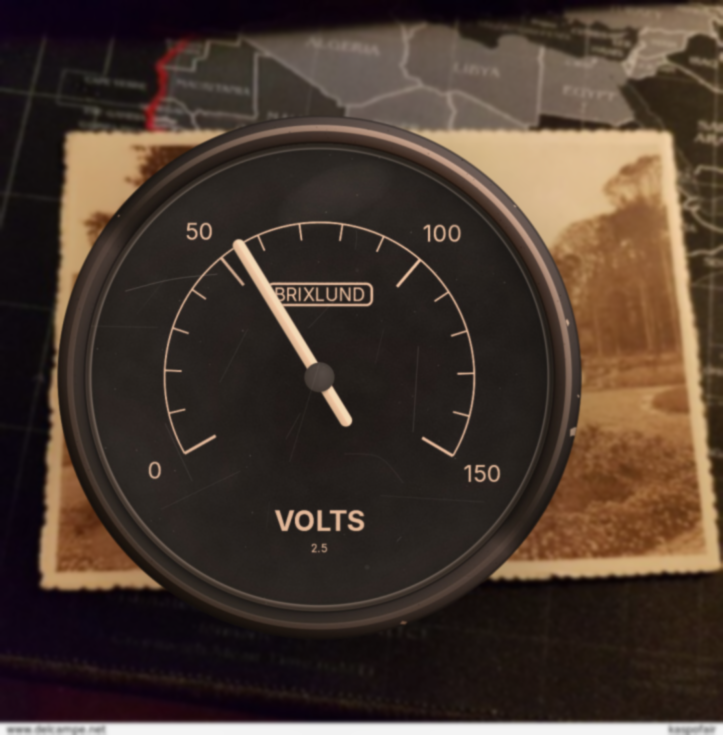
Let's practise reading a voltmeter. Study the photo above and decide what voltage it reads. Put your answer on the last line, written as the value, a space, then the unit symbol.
55 V
